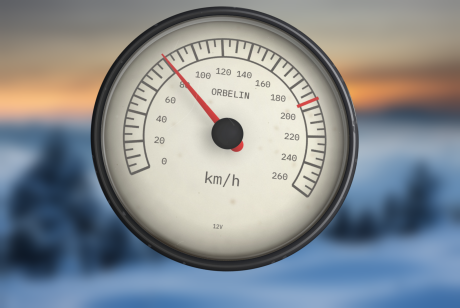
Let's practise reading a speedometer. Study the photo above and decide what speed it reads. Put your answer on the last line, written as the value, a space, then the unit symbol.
80 km/h
